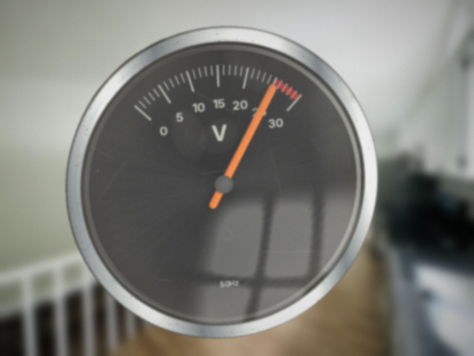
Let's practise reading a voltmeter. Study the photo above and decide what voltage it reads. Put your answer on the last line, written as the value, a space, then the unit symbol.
25 V
